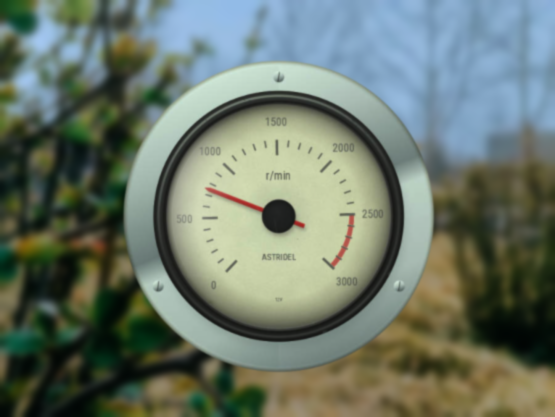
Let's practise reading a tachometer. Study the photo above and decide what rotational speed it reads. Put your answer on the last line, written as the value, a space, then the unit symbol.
750 rpm
